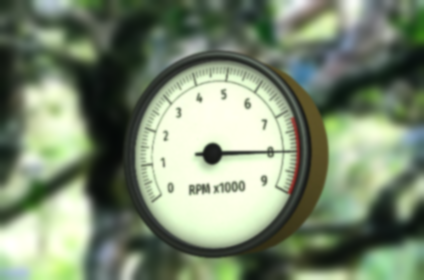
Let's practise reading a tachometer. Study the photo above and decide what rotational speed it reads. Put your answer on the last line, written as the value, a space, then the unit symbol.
8000 rpm
